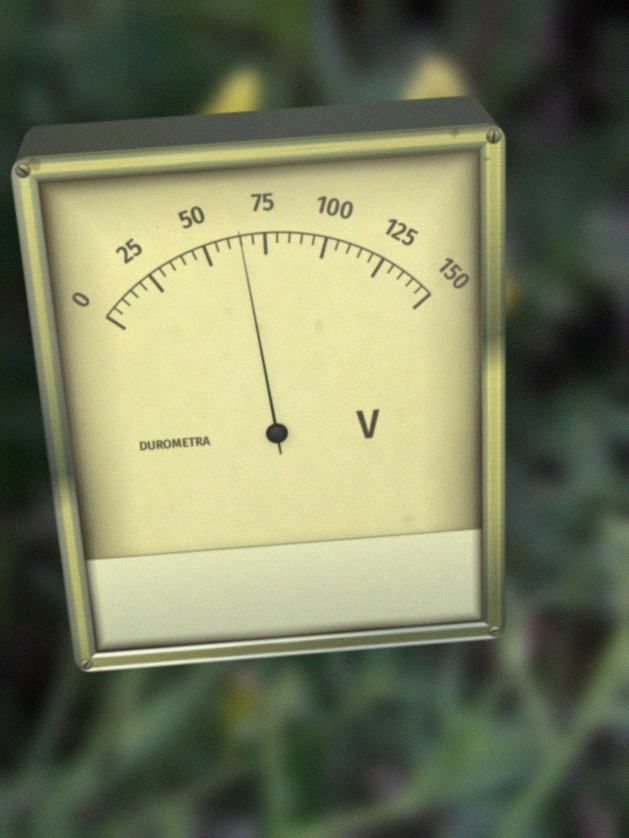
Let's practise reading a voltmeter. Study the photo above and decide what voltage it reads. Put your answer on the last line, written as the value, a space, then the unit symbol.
65 V
